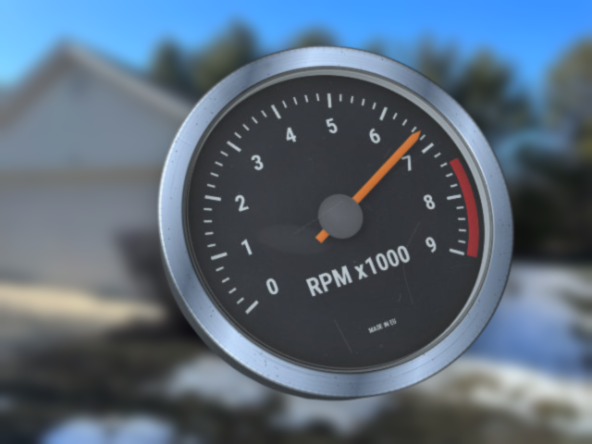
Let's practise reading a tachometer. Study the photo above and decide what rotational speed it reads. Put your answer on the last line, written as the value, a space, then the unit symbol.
6700 rpm
